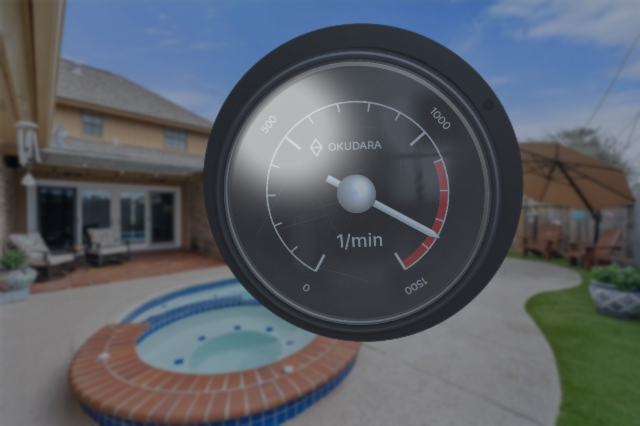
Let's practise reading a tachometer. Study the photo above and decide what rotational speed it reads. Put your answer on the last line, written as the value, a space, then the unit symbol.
1350 rpm
